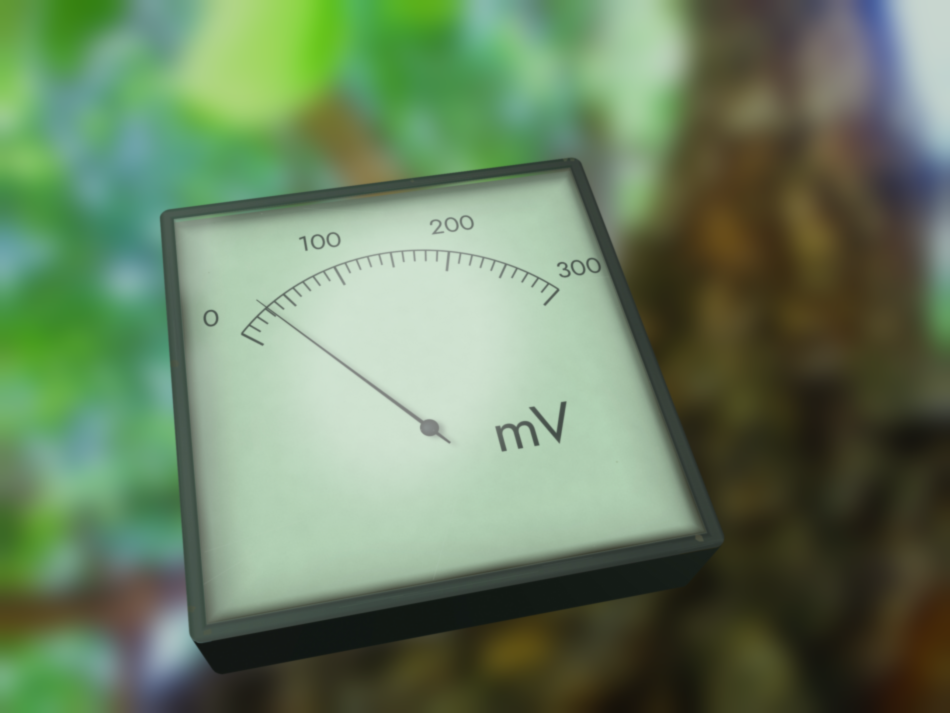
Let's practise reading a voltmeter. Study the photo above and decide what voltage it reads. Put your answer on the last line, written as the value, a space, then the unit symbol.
30 mV
